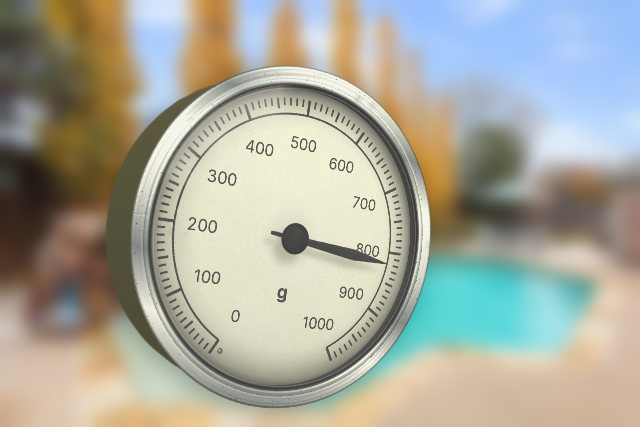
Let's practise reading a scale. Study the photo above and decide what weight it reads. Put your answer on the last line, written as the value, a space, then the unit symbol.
820 g
